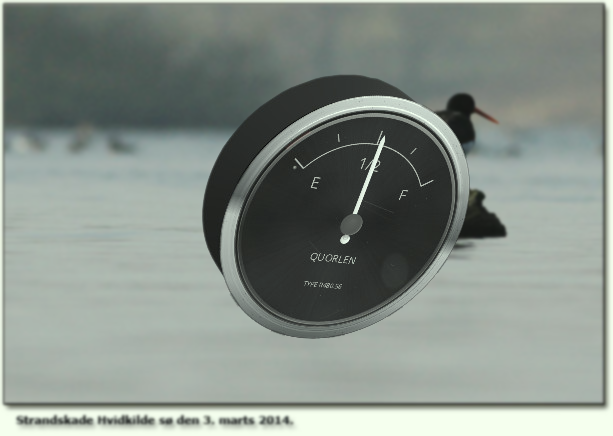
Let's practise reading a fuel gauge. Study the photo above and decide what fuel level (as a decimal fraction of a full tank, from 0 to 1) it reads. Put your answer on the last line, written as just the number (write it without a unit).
0.5
